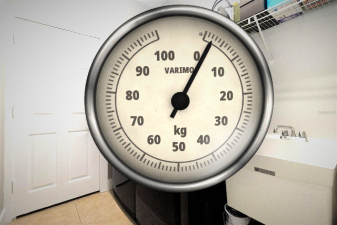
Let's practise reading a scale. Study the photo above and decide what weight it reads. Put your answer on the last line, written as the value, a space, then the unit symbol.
2 kg
